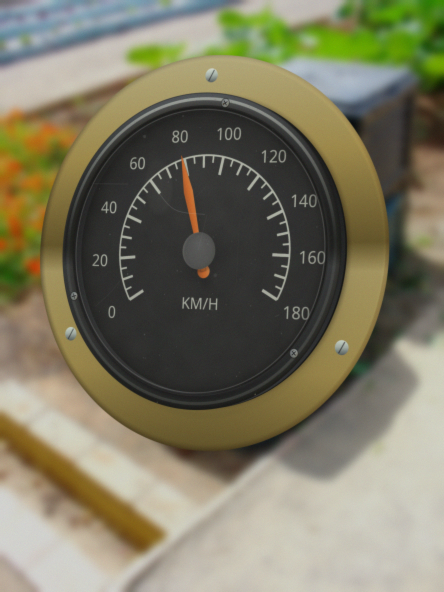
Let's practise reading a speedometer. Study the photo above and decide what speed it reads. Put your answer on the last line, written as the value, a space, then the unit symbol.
80 km/h
